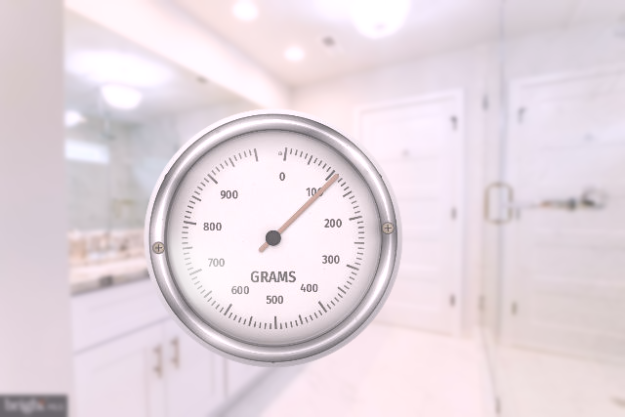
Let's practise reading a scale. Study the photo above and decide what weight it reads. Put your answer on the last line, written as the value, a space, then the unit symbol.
110 g
